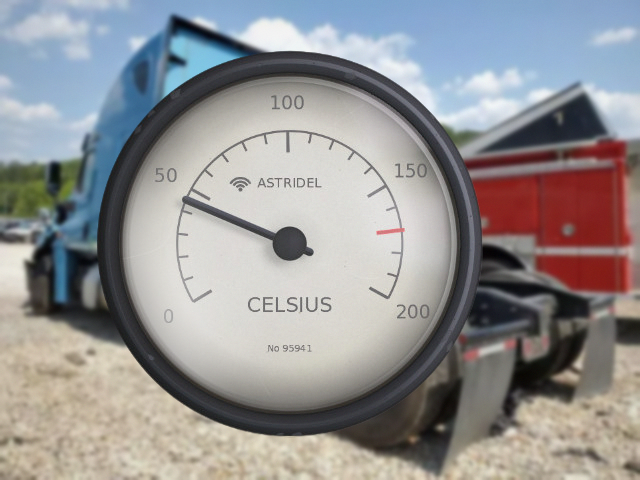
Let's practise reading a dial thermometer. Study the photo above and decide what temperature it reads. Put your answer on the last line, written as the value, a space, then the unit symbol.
45 °C
